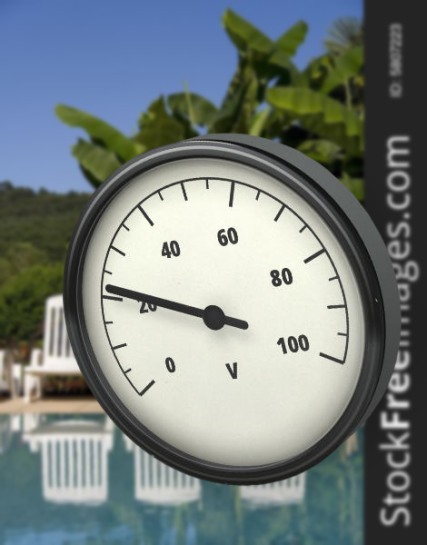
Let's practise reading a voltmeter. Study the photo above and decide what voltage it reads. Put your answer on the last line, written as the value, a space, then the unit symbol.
22.5 V
